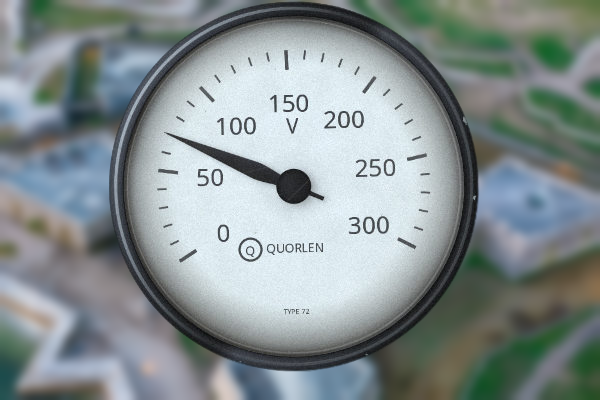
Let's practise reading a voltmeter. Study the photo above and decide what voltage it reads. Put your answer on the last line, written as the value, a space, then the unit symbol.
70 V
